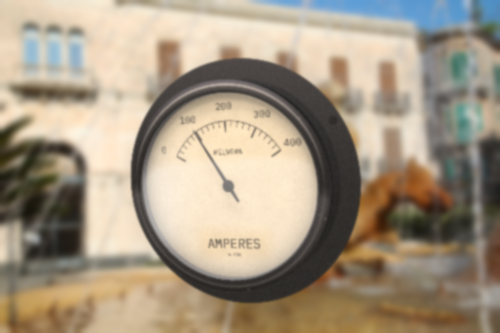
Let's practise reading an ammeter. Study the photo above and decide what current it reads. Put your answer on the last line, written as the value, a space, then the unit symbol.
100 A
